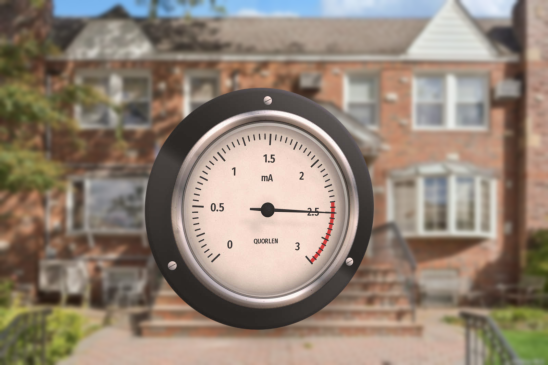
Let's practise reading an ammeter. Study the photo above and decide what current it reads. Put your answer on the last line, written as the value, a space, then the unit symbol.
2.5 mA
